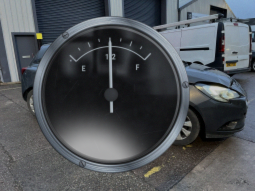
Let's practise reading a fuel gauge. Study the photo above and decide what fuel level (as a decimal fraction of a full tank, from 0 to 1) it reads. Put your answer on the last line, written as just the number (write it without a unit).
0.5
